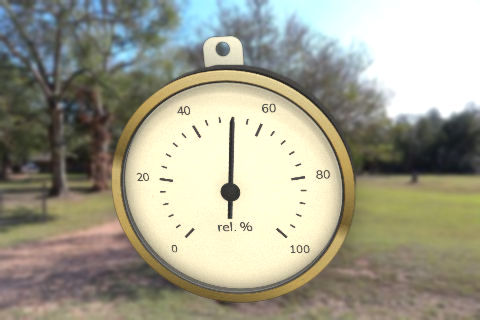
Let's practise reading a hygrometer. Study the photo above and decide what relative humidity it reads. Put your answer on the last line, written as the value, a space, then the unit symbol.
52 %
